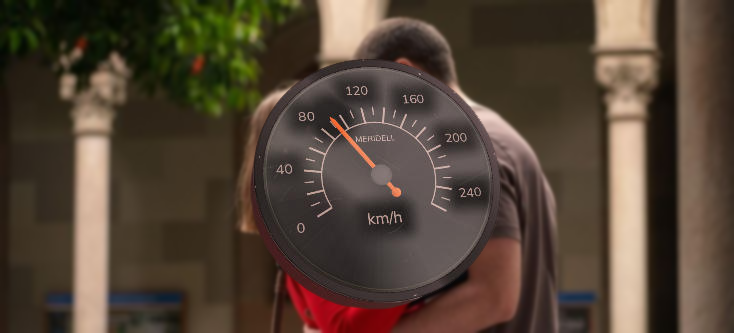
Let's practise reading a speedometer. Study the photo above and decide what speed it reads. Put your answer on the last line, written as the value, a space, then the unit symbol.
90 km/h
